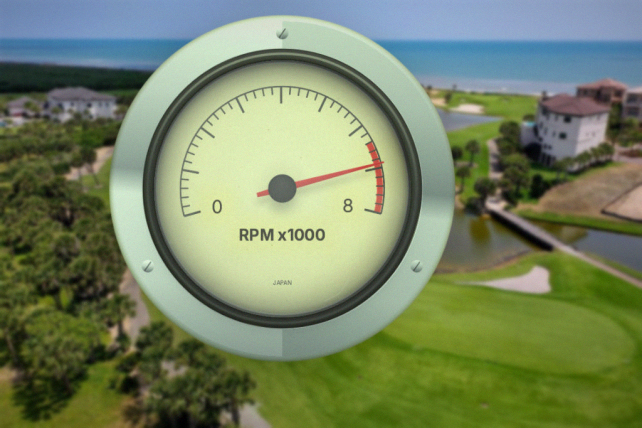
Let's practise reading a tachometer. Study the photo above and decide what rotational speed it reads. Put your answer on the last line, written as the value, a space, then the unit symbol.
6900 rpm
